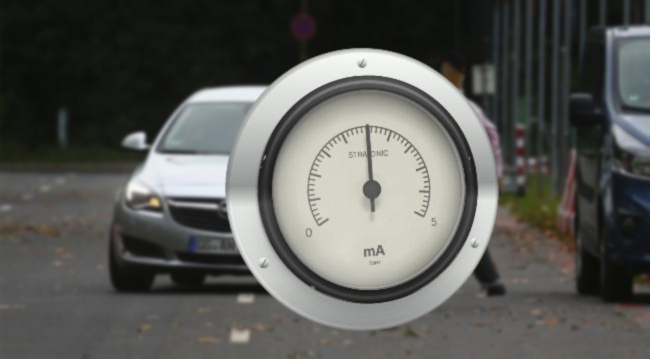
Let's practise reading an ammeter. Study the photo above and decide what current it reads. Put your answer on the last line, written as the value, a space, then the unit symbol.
2.5 mA
